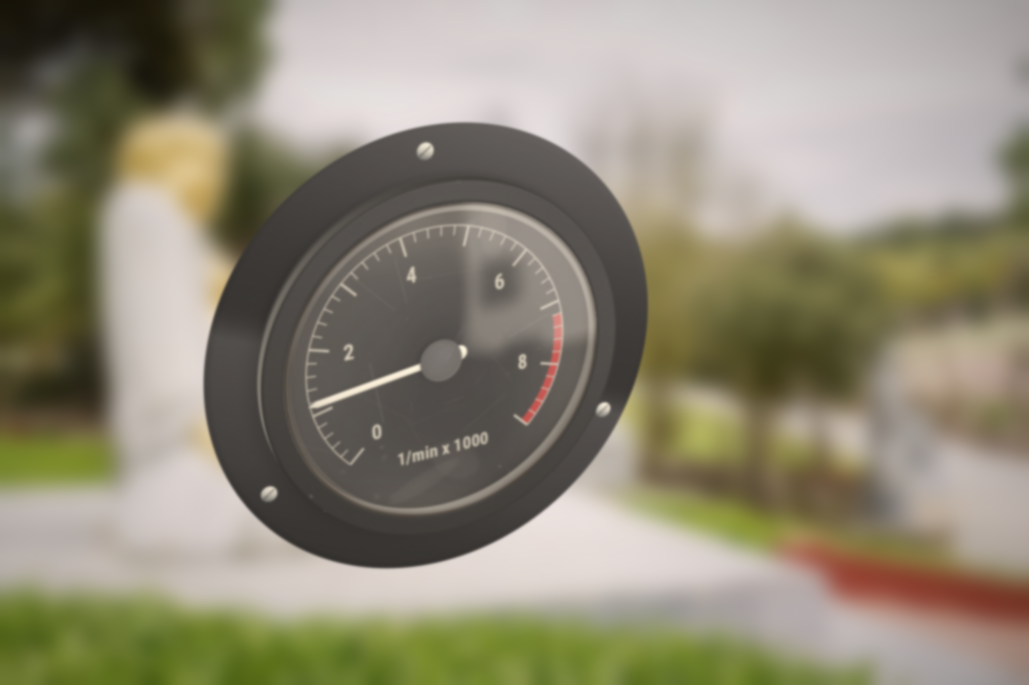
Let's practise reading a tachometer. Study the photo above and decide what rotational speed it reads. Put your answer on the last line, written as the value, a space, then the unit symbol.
1200 rpm
